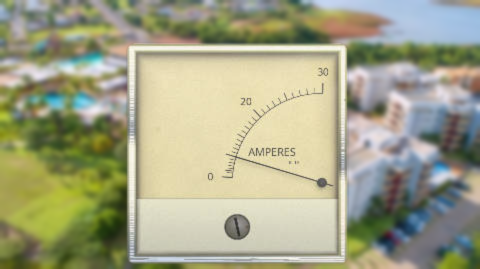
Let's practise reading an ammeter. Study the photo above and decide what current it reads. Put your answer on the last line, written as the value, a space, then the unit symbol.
10 A
